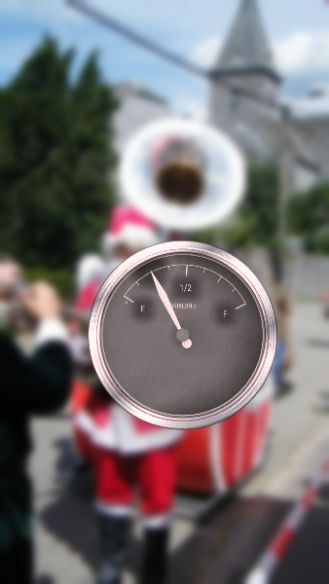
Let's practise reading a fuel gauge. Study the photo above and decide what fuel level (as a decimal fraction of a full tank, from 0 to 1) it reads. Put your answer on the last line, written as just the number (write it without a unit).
0.25
